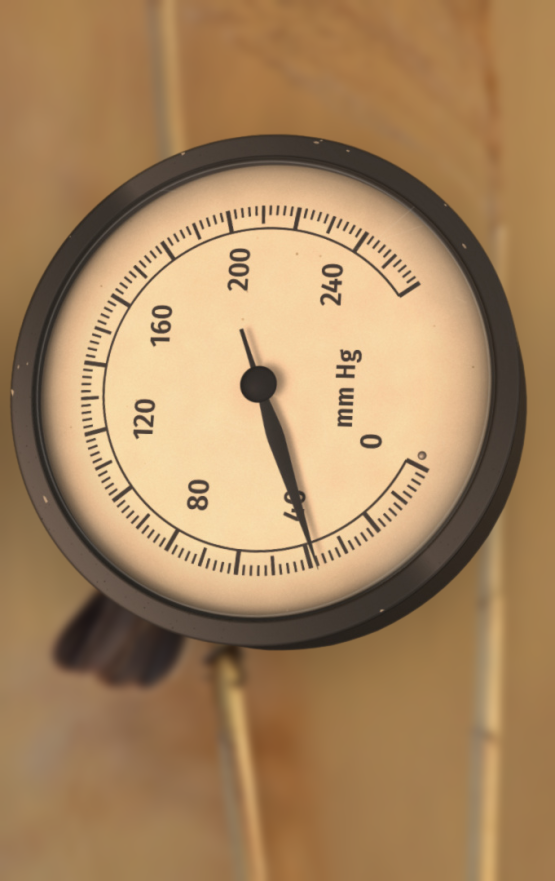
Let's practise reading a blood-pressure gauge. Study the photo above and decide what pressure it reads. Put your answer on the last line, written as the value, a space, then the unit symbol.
38 mmHg
